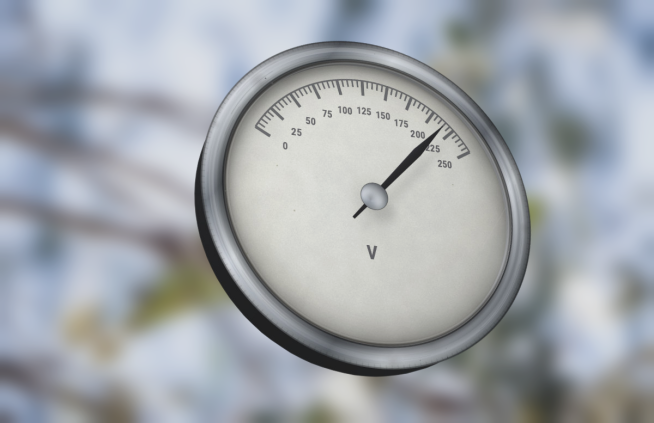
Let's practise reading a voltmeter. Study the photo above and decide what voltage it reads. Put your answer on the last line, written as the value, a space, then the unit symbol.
215 V
